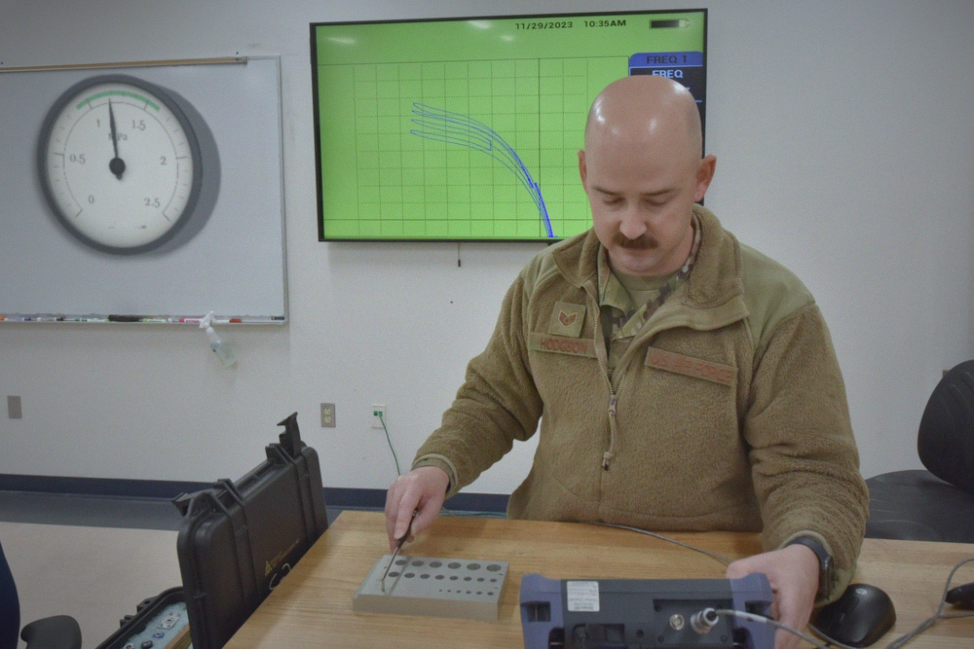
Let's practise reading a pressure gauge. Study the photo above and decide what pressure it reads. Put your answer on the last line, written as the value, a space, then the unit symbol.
1.2 MPa
